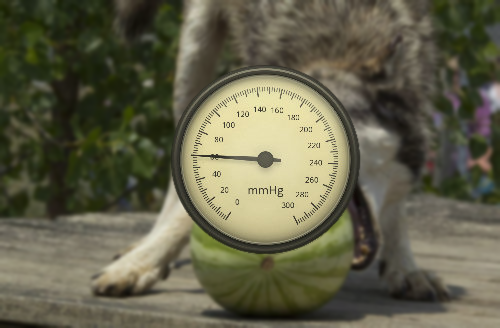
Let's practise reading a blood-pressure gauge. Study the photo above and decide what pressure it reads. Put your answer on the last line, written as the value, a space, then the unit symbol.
60 mmHg
